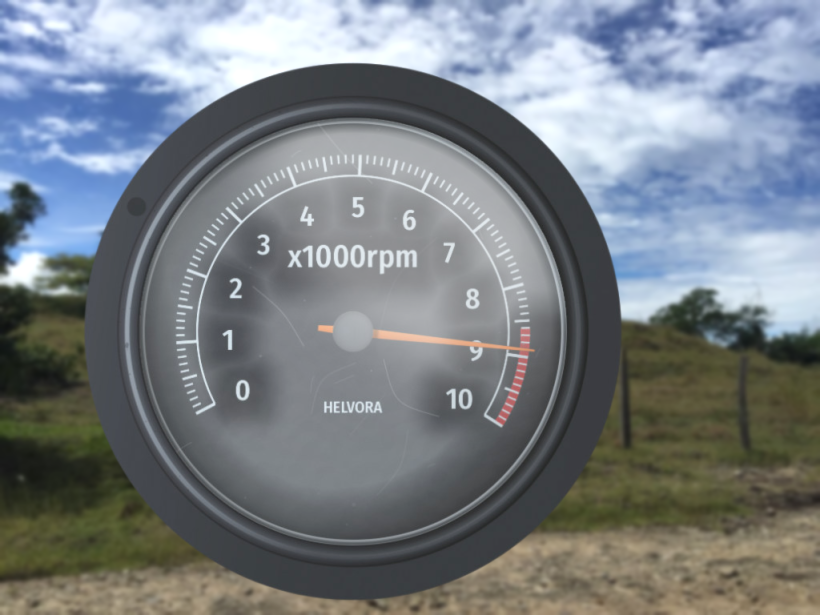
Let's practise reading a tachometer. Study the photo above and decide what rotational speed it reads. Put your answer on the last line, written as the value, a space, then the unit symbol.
8900 rpm
